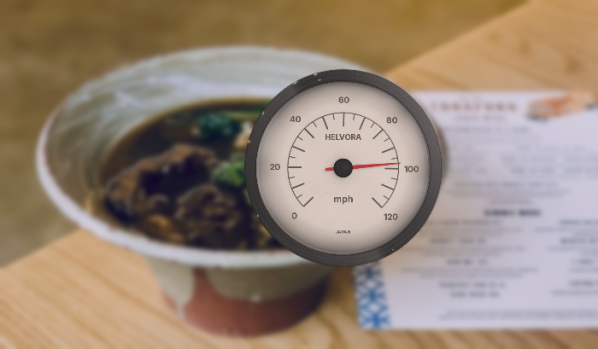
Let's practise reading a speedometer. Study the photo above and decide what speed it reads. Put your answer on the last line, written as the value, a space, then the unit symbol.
97.5 mph
